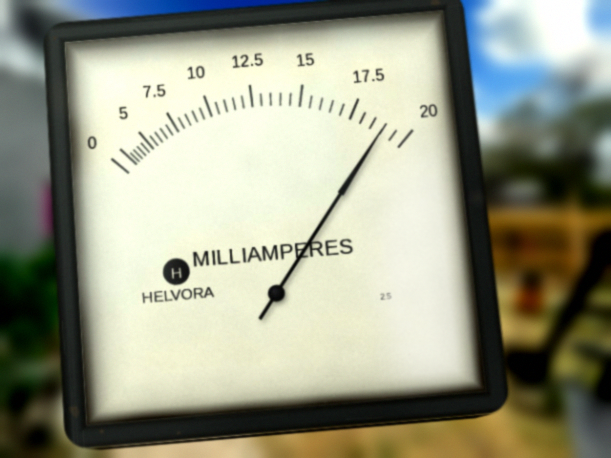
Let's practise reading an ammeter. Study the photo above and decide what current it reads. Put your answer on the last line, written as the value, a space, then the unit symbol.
19 mA
